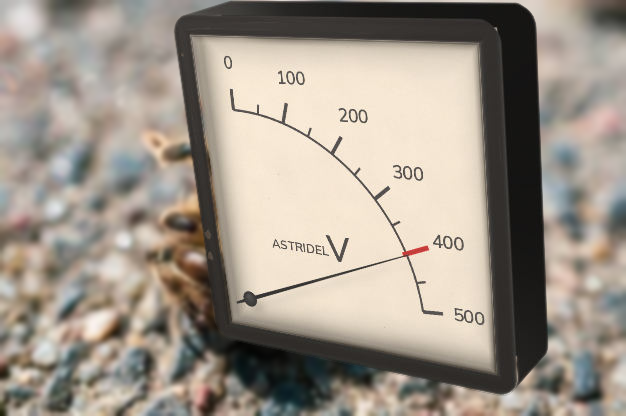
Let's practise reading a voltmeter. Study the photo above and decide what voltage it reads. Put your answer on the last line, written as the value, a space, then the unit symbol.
400 V
